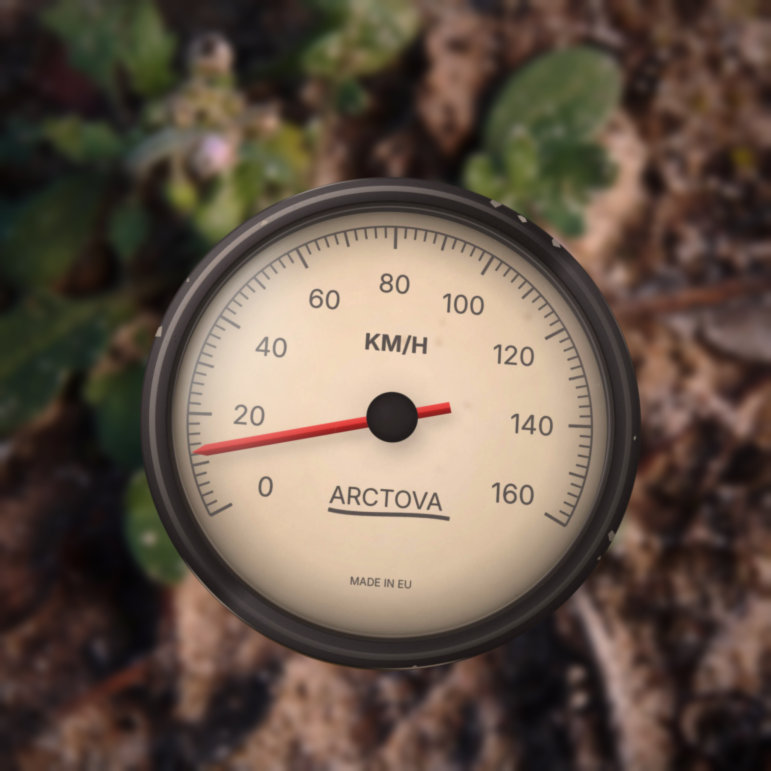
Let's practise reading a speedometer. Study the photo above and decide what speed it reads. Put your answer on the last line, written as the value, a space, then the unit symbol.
12 km/h
